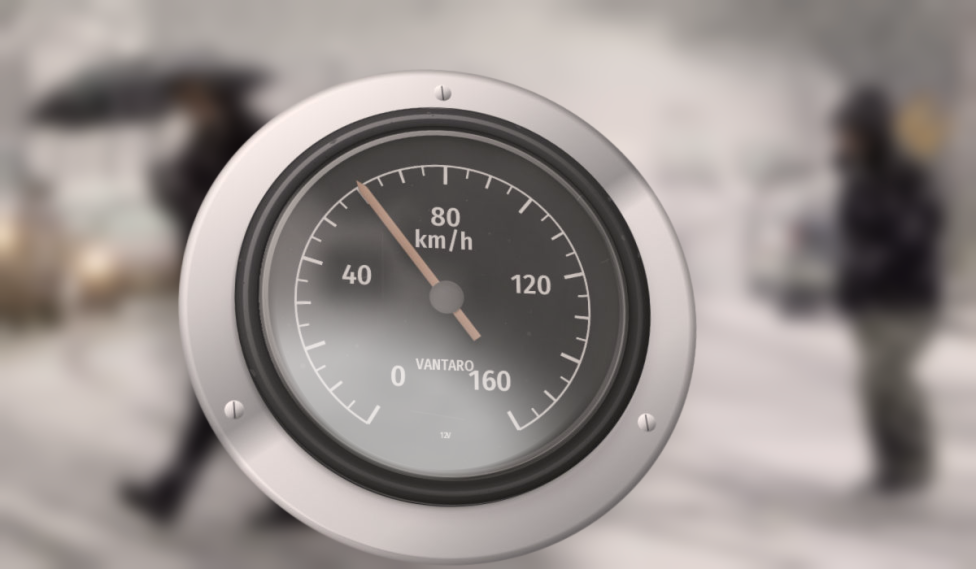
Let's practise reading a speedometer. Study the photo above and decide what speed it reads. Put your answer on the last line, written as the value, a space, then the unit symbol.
60 km/h
